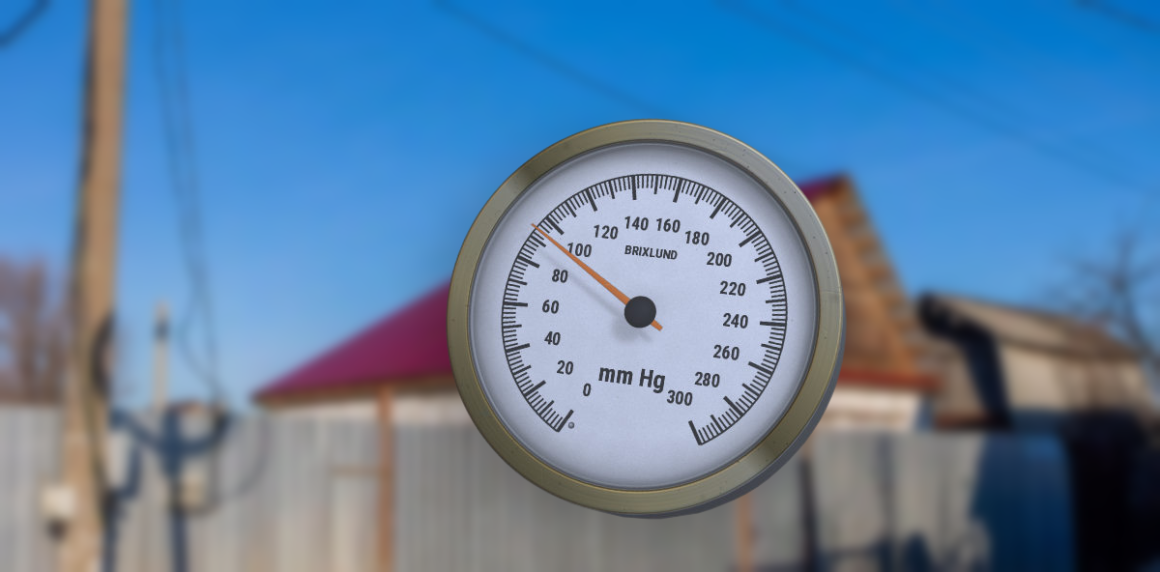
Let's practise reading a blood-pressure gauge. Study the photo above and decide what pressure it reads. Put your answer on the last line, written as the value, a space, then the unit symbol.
94 mmHg
